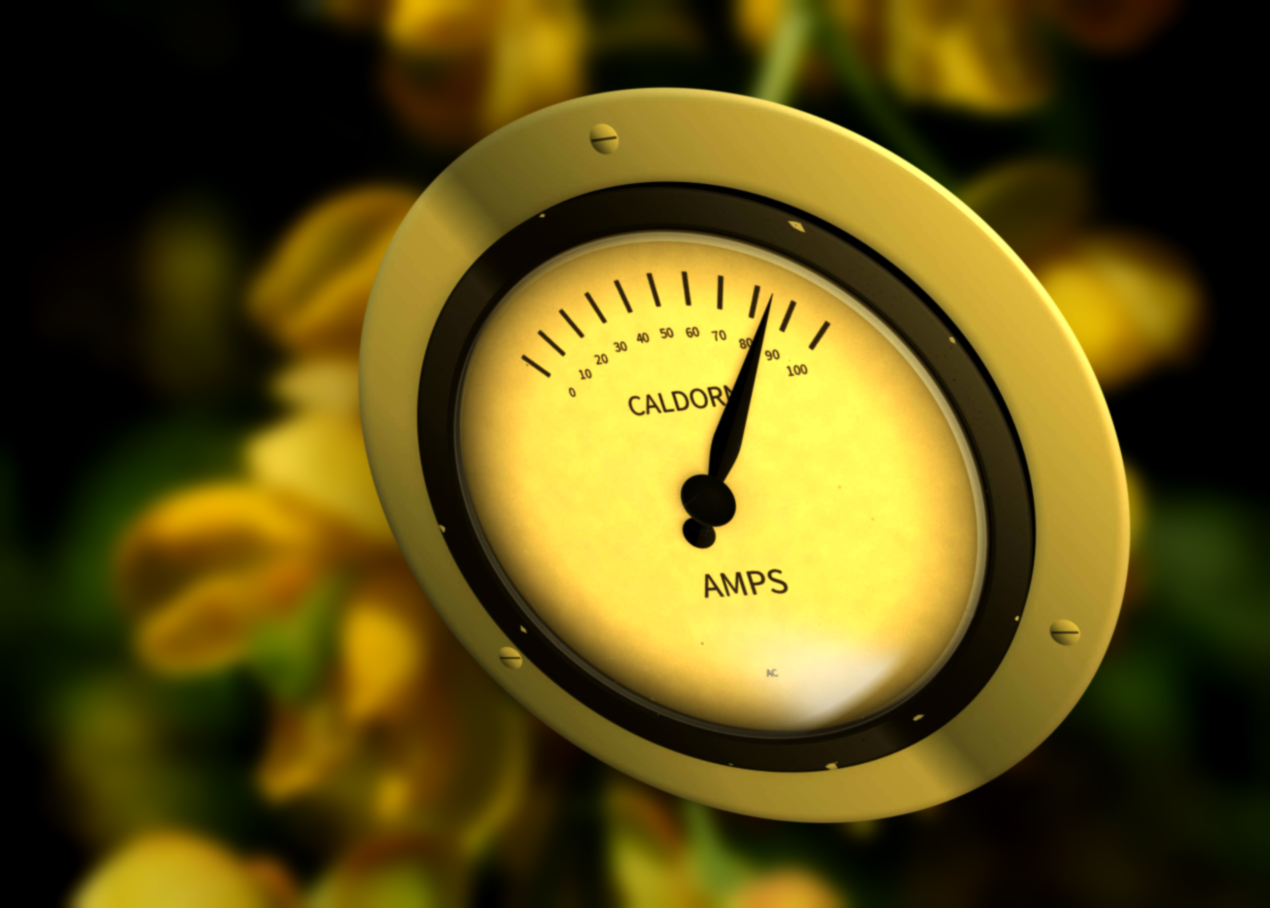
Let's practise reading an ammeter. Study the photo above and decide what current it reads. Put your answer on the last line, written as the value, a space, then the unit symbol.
85 A
